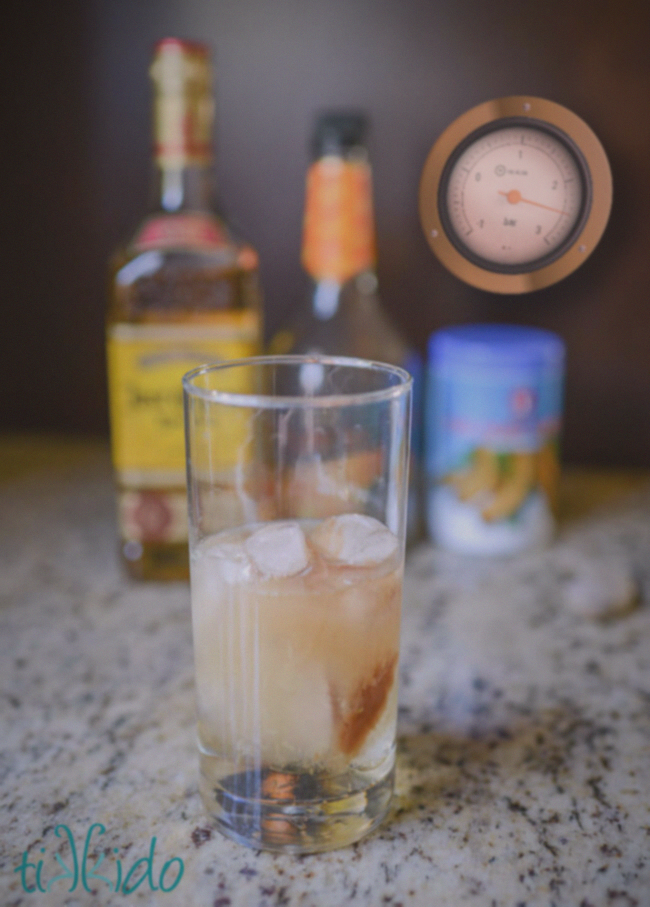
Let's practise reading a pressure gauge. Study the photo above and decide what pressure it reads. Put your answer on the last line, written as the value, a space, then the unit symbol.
2.5 bar
